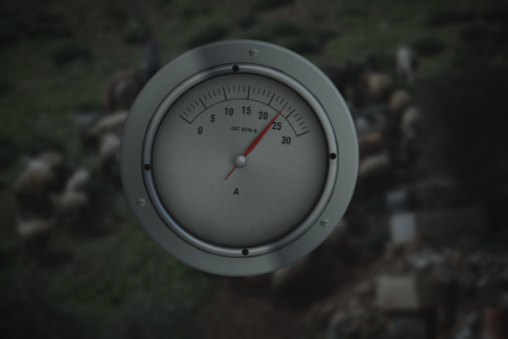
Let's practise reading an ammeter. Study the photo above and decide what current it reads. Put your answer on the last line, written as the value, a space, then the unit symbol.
23 A
